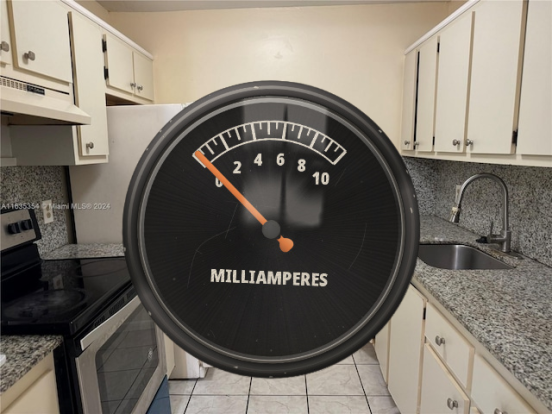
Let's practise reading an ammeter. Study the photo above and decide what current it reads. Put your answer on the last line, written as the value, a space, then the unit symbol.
0.25 mA
